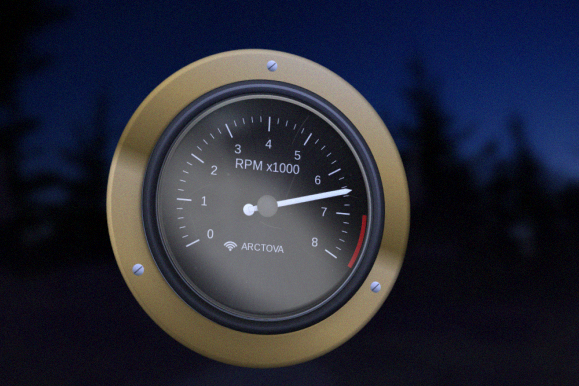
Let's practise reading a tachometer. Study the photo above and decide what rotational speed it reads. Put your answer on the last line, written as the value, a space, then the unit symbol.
6500 rpm
